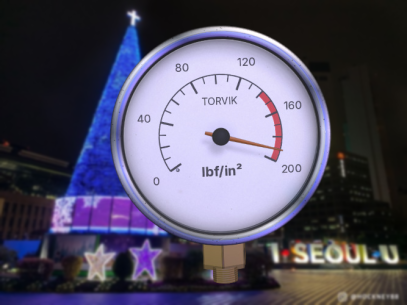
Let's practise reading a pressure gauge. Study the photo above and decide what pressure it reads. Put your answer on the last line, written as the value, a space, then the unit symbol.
190 psi
